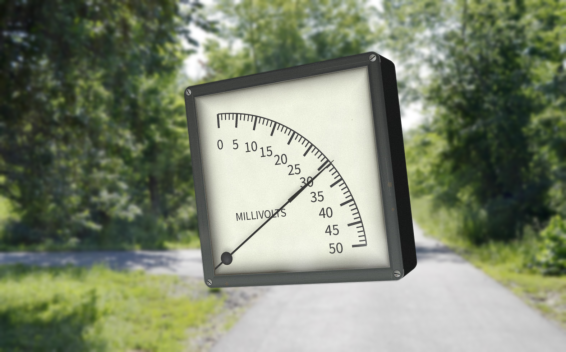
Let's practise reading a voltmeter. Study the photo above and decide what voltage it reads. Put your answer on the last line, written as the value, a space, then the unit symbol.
31 mV
